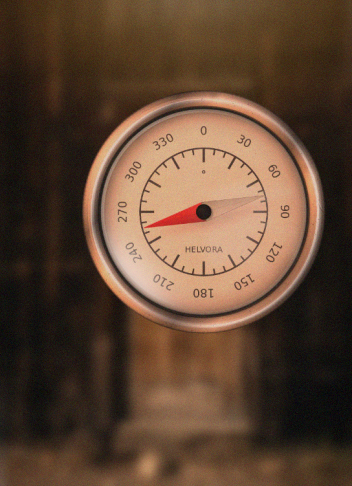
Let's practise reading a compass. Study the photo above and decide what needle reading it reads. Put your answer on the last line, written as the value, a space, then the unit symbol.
255 °
